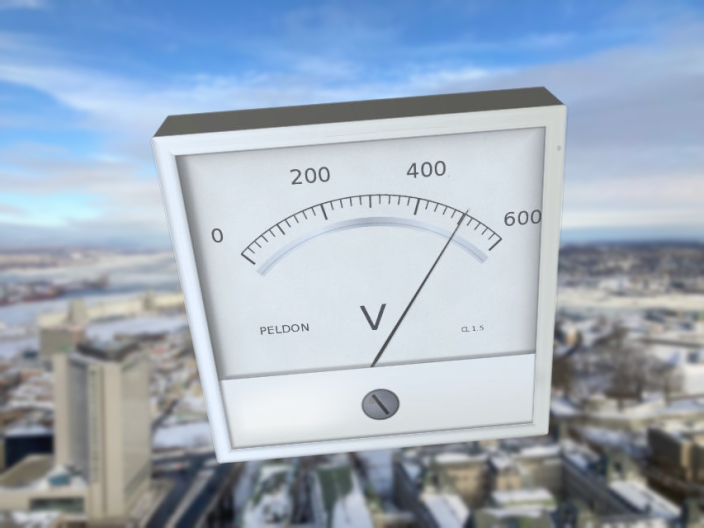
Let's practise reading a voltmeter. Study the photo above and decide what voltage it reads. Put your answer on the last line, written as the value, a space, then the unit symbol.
500 V
